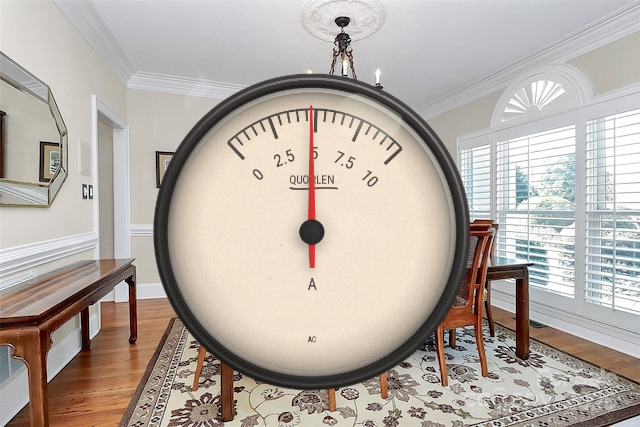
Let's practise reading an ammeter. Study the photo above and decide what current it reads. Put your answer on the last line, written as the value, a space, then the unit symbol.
4.75 A
